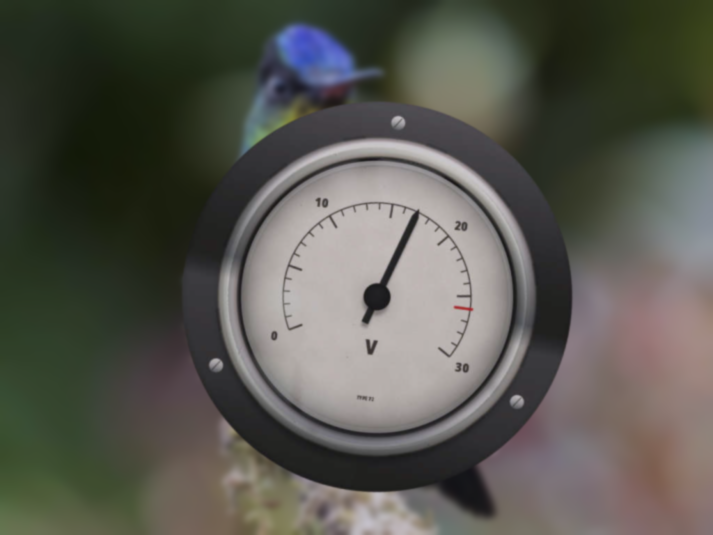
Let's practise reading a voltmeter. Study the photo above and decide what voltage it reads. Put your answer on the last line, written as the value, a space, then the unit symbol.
17 V
